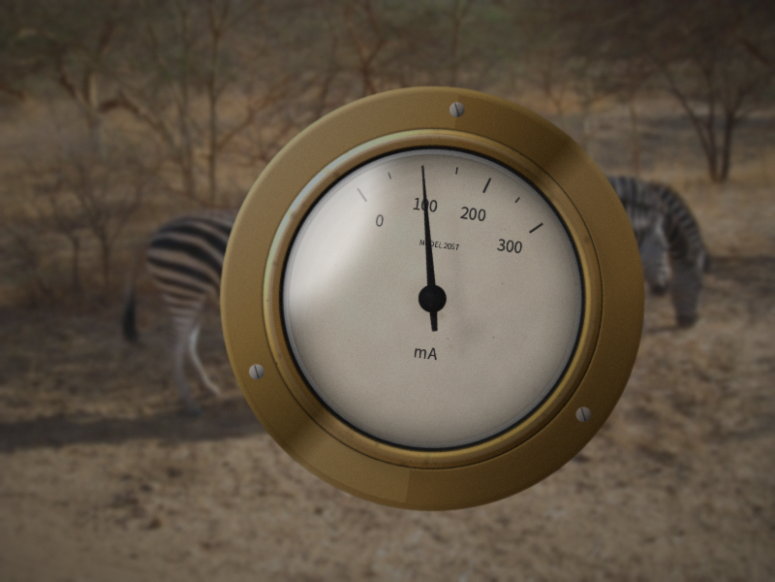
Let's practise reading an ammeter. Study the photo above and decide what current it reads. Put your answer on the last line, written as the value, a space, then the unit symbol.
100 mA
